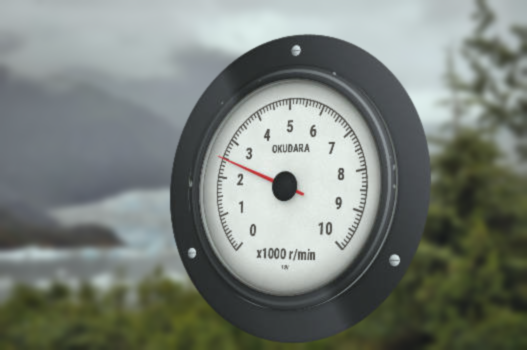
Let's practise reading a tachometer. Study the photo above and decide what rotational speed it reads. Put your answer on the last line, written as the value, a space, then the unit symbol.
2500 rpm
